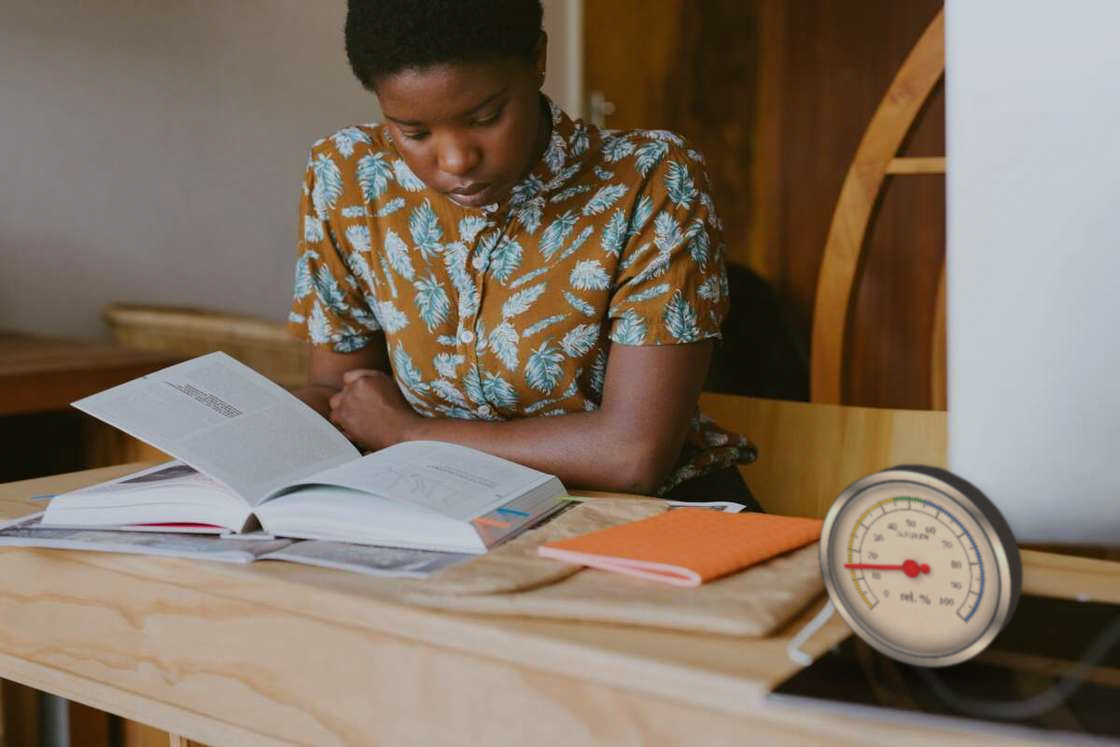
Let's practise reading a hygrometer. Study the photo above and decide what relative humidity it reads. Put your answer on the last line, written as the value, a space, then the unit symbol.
15 %
